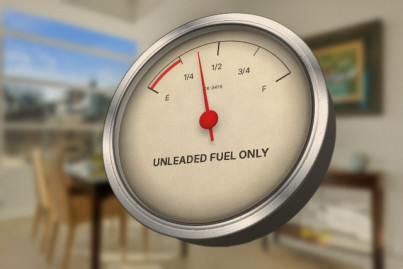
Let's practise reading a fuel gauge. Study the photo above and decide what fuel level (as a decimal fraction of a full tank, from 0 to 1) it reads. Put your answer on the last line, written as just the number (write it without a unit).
0.375
